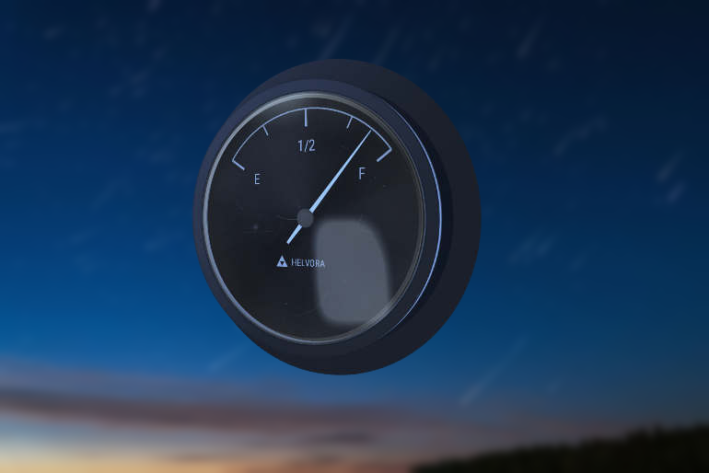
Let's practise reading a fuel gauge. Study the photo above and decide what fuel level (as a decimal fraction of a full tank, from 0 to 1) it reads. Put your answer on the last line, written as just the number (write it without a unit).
0.875
